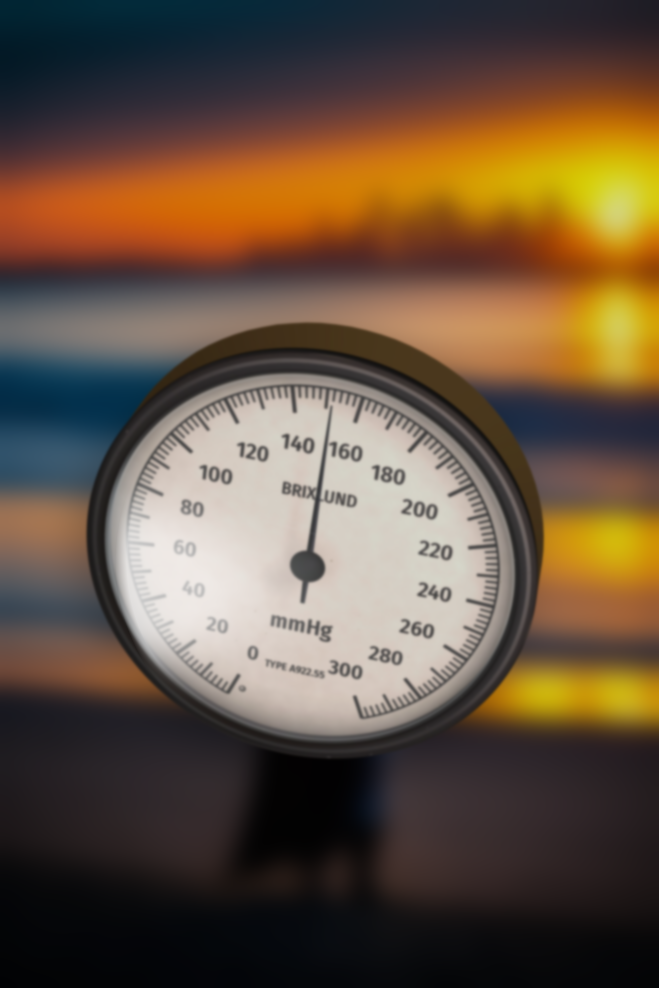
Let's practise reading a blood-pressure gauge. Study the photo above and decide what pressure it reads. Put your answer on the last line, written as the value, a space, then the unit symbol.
152 mmHg
